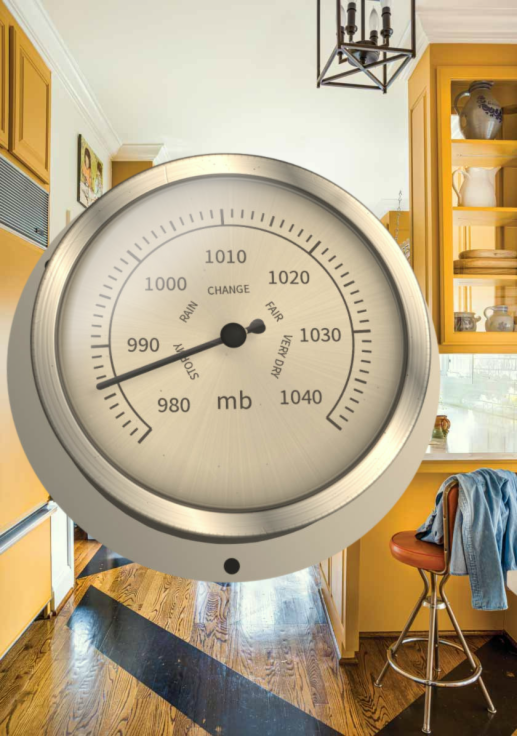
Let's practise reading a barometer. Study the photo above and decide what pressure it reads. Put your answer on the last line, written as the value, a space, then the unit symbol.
986 mbar
